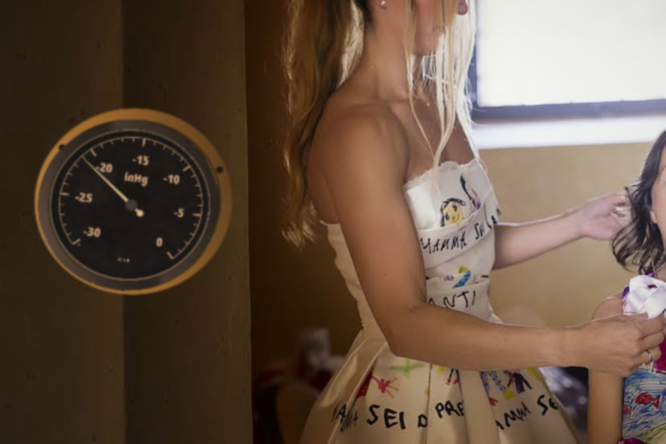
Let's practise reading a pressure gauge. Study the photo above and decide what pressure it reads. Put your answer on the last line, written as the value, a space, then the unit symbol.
-21 inHg
